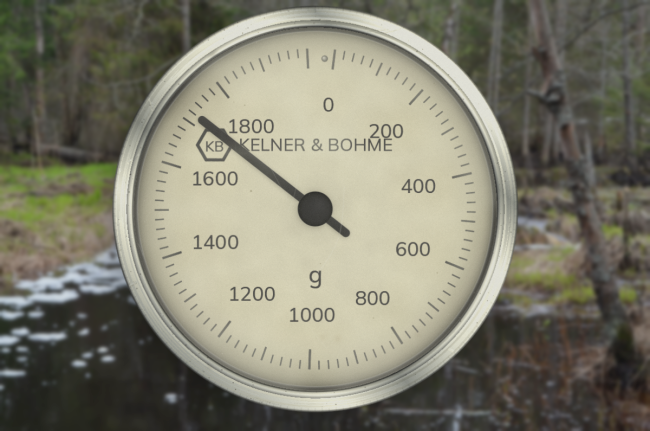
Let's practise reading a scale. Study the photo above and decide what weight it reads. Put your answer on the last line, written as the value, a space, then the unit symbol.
1720 g
